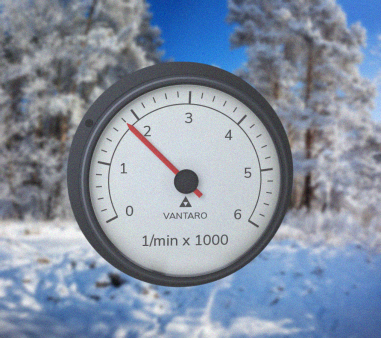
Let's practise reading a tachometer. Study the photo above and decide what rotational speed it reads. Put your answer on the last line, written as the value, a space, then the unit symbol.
1800 rpm
